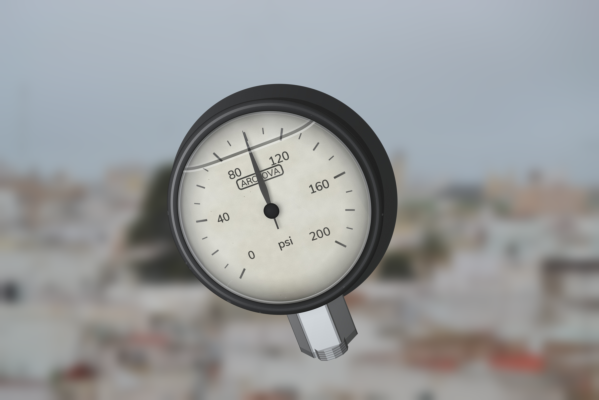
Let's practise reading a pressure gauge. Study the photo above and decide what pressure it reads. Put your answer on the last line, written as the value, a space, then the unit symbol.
100 psi
